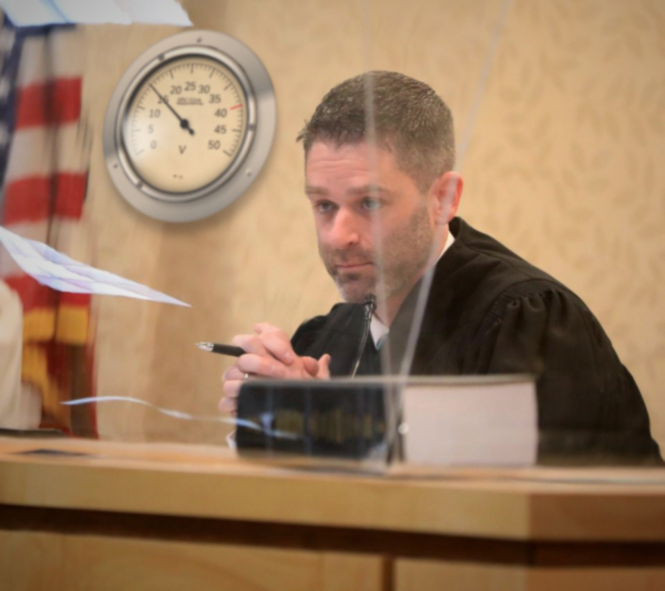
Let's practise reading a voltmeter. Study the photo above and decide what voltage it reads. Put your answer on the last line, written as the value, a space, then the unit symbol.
15 V
